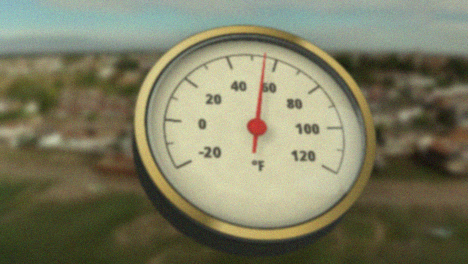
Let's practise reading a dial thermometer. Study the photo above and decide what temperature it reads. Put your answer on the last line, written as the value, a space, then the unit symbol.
55 °F
